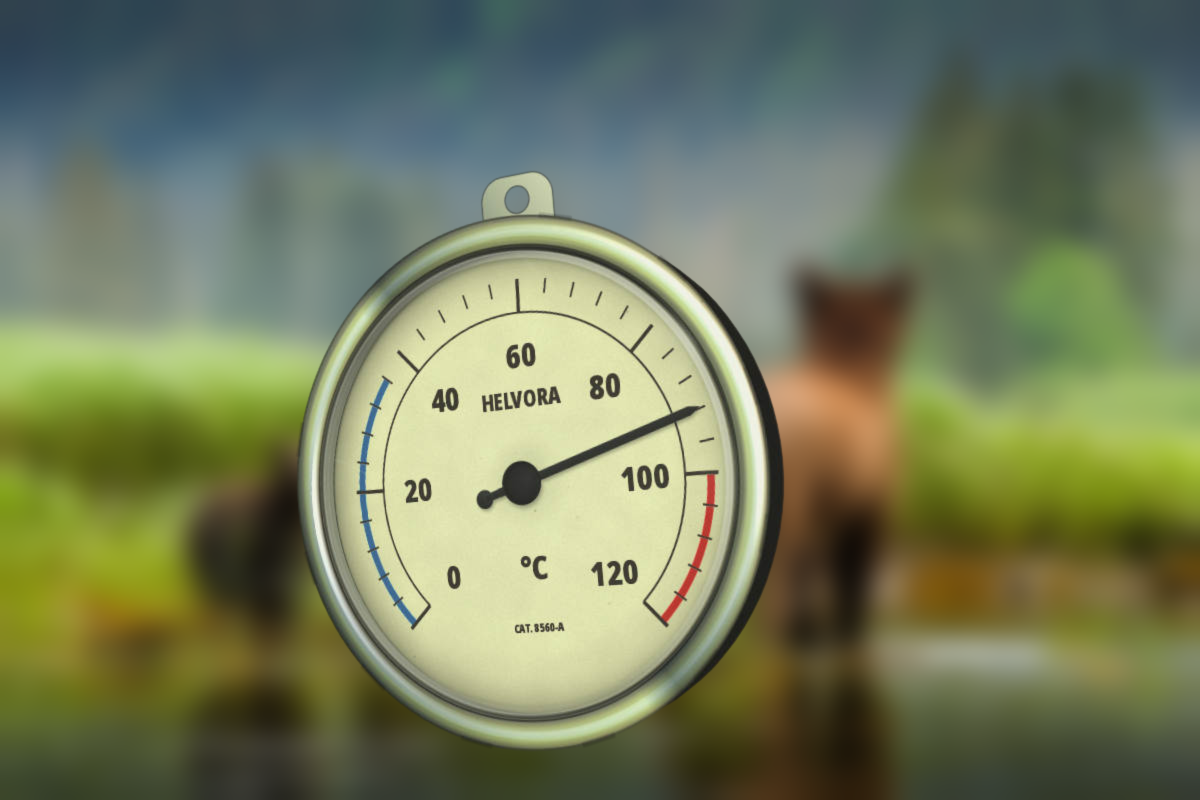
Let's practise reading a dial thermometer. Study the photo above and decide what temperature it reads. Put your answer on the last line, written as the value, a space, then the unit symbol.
92 °C
